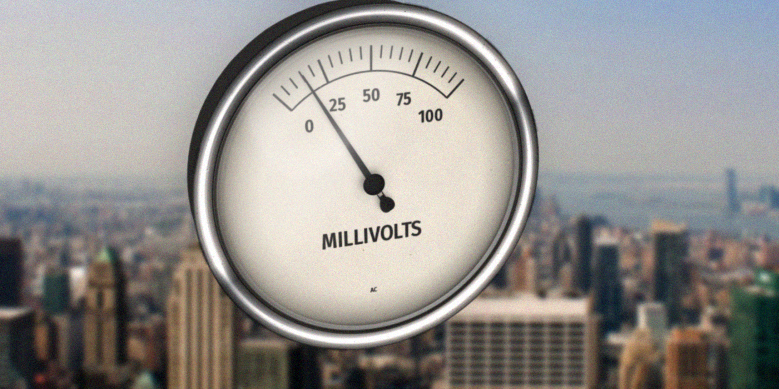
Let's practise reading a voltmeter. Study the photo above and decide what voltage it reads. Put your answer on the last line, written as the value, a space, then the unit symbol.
15 mV
